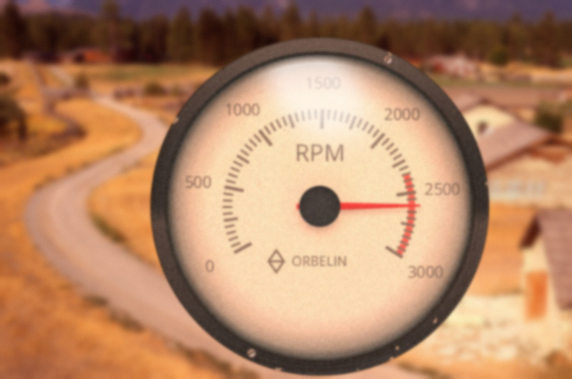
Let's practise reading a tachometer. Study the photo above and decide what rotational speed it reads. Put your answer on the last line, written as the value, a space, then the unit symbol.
2600 rpm
